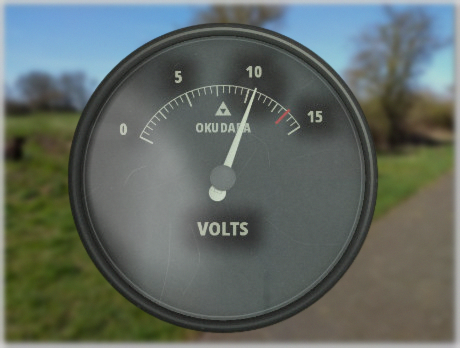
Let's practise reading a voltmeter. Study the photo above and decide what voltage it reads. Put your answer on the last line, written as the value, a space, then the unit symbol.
10.5 V
